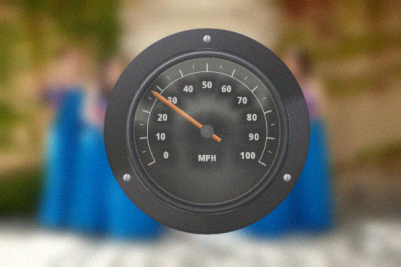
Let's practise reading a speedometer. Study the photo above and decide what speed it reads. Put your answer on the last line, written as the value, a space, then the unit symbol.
27.5 mph
